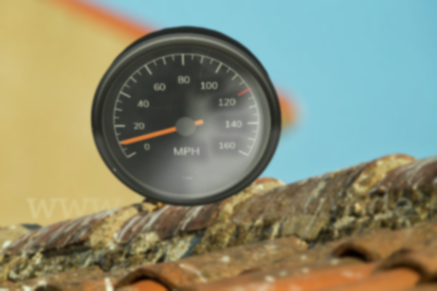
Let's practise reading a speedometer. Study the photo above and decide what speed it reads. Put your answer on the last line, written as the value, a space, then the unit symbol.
10 mph
